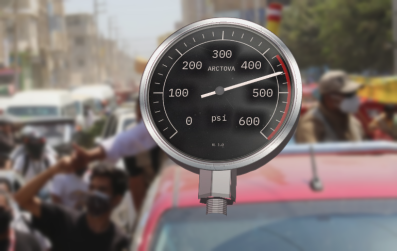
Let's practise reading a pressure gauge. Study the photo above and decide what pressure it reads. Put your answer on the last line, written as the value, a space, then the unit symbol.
460 psi
